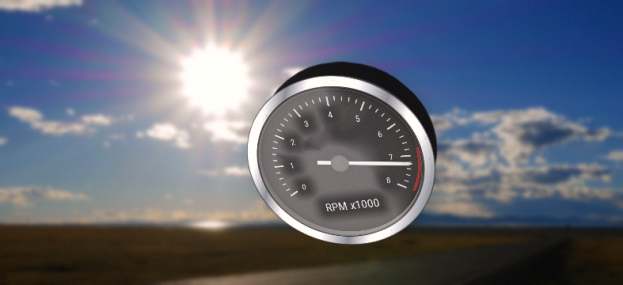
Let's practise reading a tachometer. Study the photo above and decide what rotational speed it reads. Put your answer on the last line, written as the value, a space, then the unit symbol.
7200 rpm
